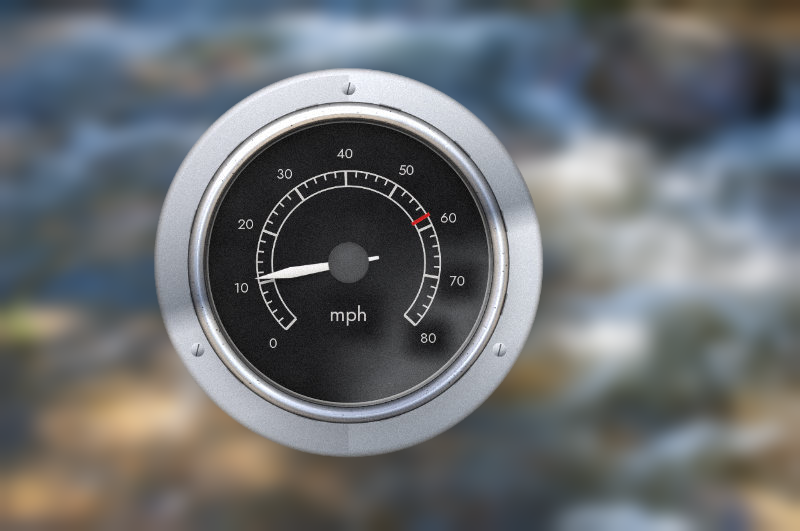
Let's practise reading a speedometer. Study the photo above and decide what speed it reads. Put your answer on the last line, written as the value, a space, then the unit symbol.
11 mph
